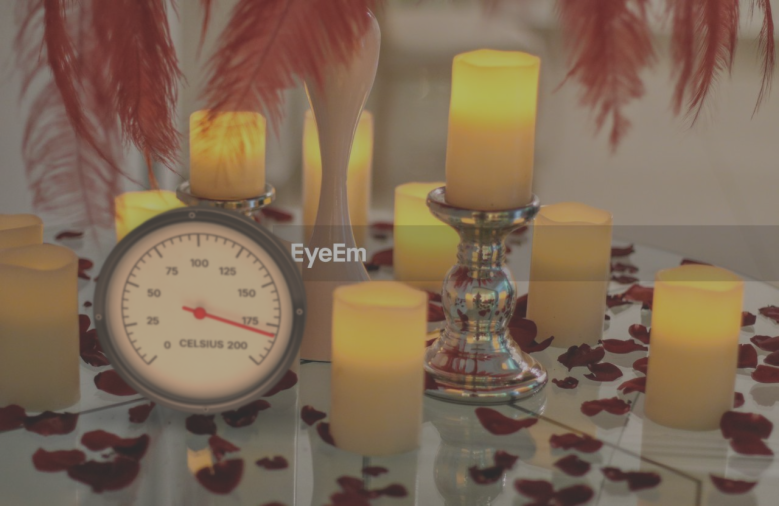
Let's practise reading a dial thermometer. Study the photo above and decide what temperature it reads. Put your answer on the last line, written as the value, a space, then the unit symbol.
180 °C
